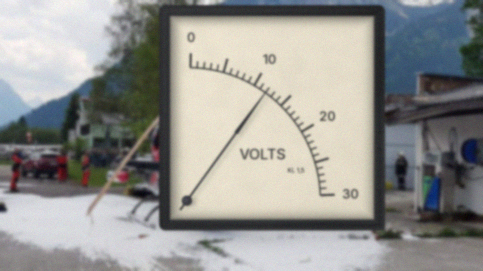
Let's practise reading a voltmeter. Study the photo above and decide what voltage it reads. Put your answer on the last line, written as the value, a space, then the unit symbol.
12 V
